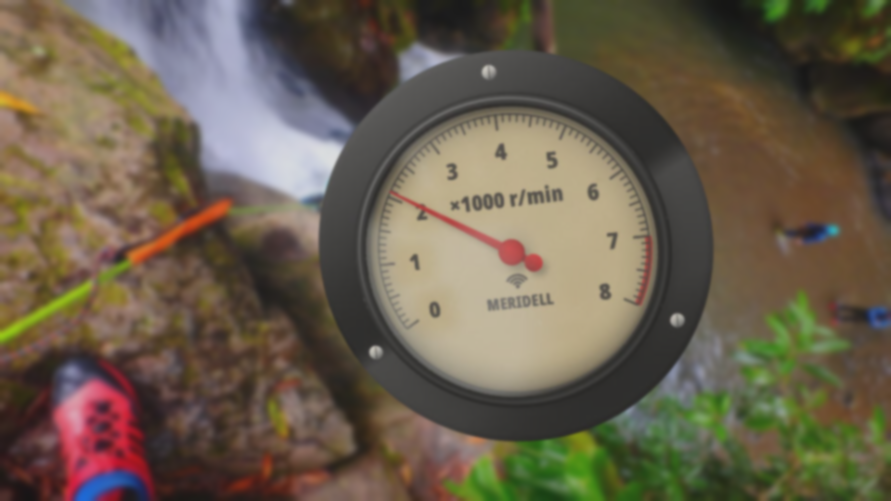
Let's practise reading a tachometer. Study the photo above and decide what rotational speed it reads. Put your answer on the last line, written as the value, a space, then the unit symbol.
2100 rpm
